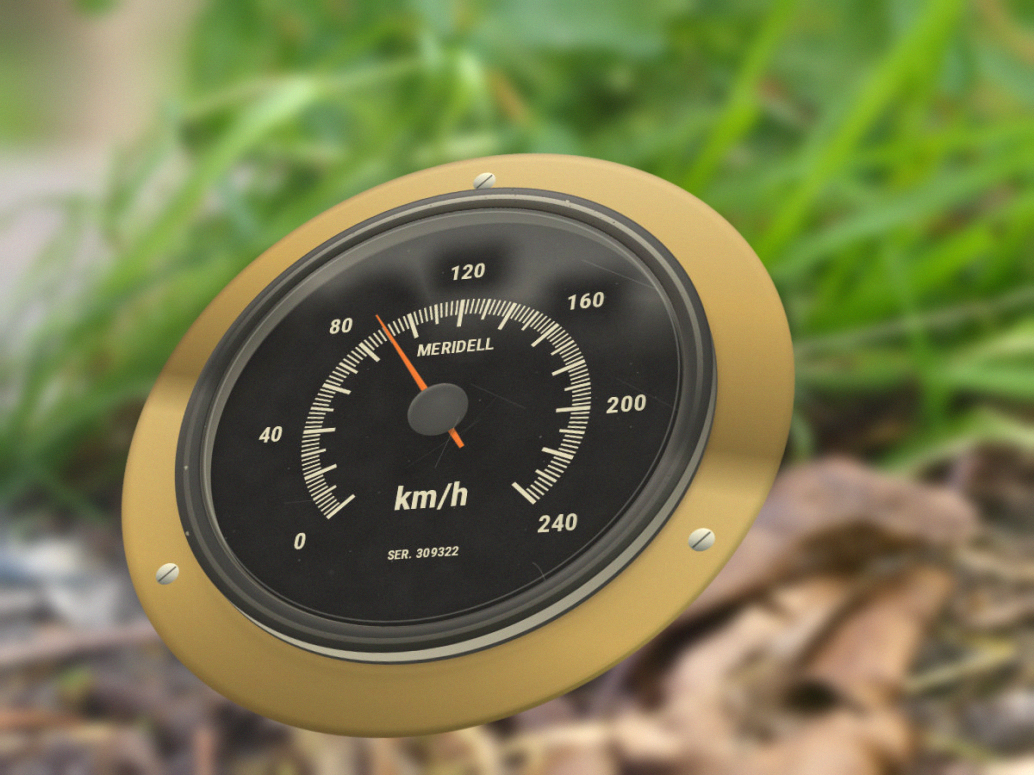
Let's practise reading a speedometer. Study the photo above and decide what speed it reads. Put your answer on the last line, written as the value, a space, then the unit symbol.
90 km/h
